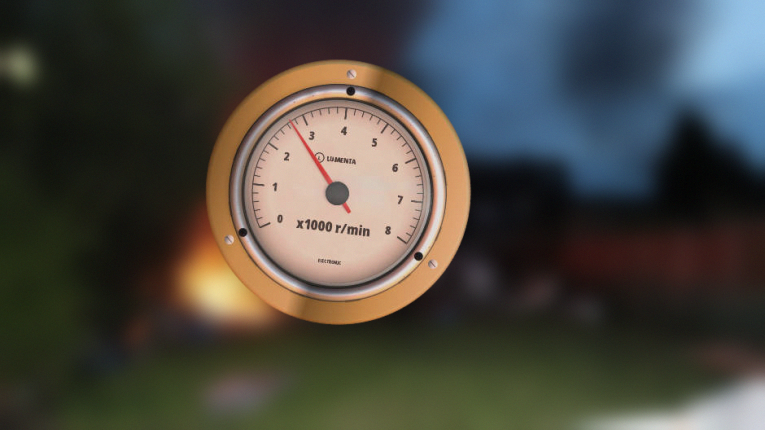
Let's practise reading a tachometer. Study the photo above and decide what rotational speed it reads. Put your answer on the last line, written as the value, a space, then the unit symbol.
2700 rpm
